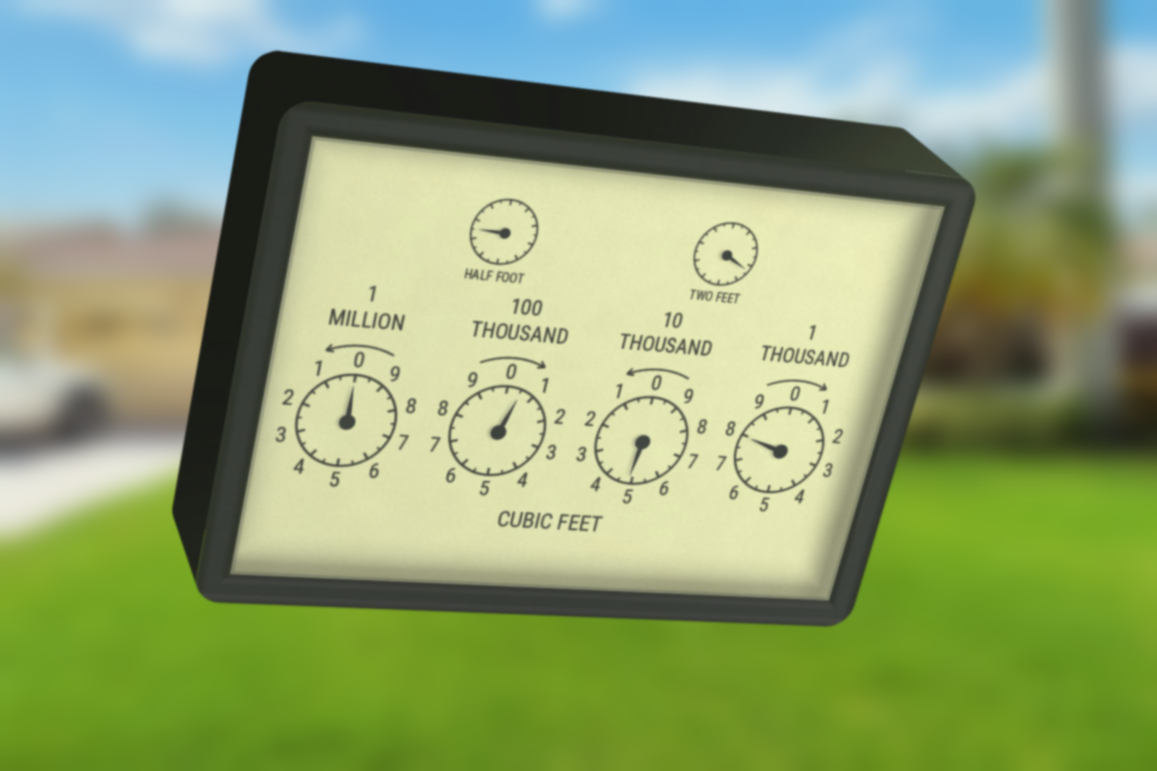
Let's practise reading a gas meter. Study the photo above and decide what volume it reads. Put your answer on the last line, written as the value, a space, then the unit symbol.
4800 ft³
